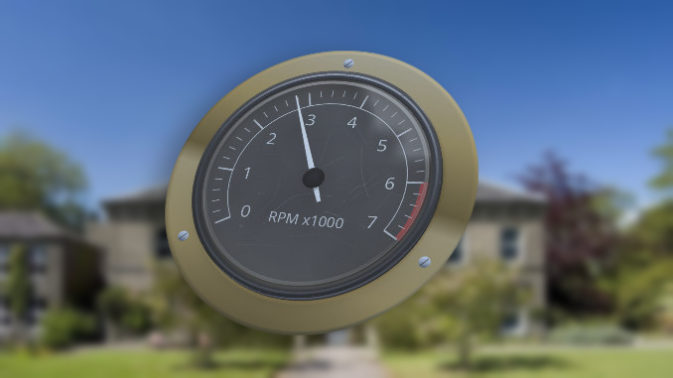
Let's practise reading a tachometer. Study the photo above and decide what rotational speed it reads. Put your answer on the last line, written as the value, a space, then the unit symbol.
2800 rpm
